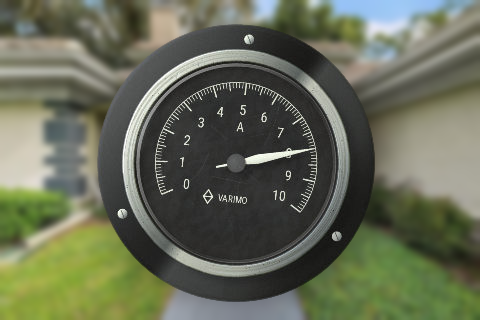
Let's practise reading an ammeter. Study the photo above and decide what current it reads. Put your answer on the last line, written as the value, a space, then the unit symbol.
8 A
